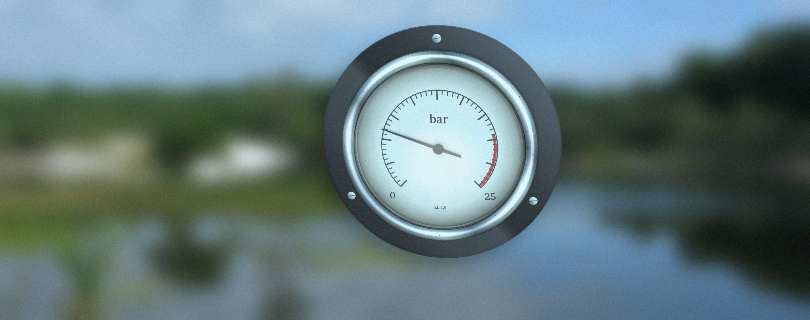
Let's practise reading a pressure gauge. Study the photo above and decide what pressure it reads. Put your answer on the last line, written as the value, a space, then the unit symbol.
6 bar
